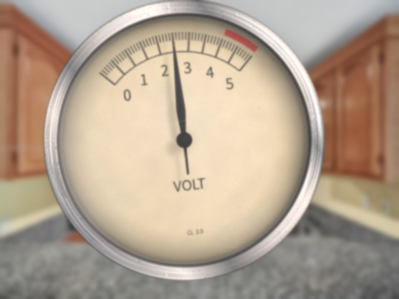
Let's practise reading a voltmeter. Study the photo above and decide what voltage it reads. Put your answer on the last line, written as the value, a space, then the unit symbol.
2.5 V
